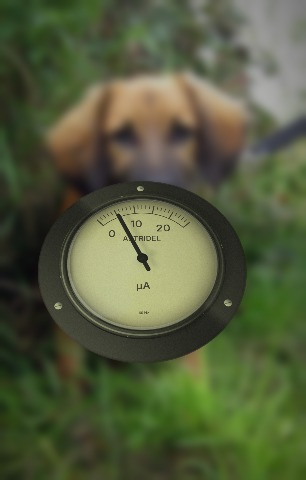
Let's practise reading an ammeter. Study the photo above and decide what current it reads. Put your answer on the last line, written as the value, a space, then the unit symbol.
5 µA
